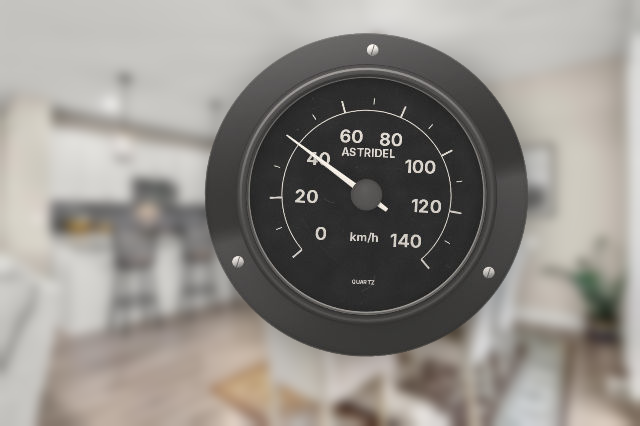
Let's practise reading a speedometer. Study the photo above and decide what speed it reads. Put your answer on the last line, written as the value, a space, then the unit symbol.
40 km/h
